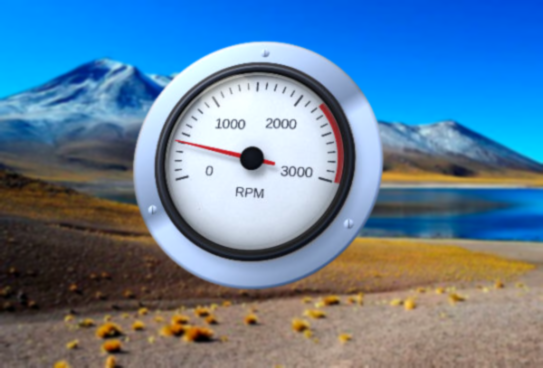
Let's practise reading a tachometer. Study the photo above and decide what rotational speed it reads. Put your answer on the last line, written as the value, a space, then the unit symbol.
400 rpm
